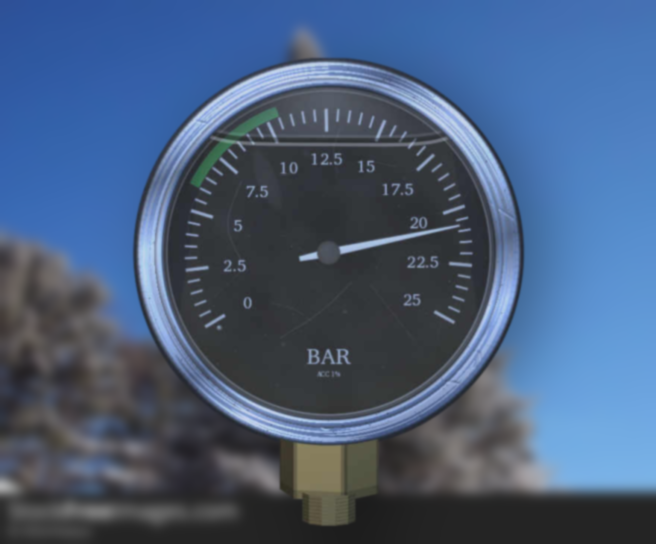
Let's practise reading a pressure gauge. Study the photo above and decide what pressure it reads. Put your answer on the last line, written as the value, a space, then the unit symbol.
20.75 bar
